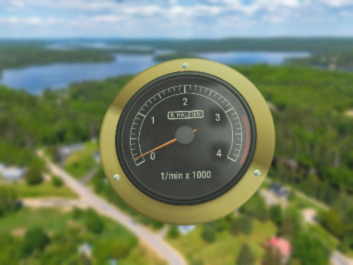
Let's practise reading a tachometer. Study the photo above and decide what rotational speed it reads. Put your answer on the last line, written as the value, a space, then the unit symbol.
100 rpm
